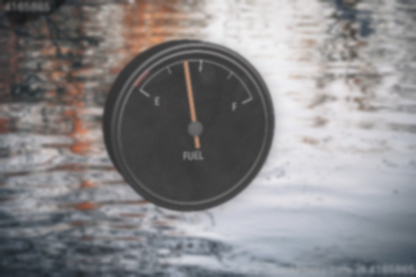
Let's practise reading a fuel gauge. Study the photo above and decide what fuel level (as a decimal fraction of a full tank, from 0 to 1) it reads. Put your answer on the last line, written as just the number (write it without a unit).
0.375
